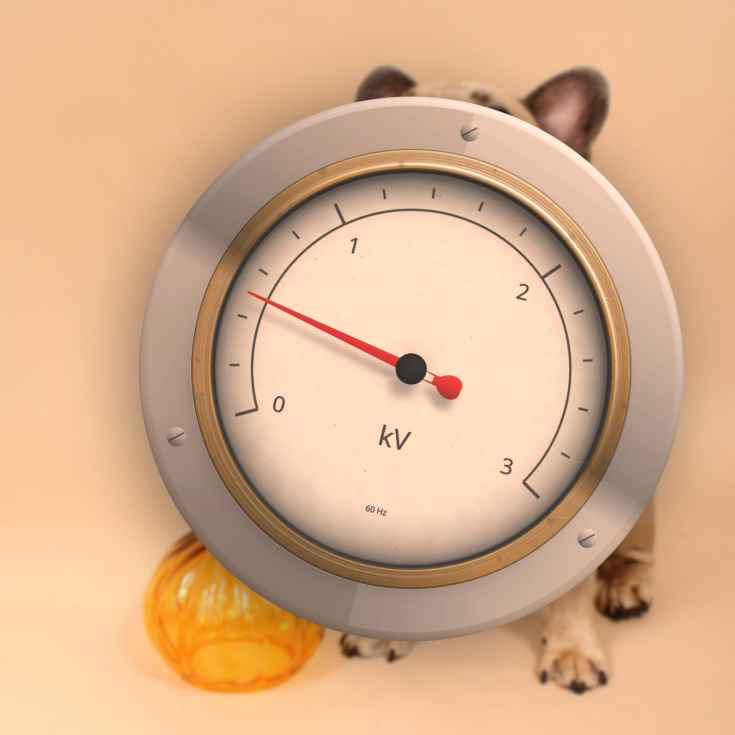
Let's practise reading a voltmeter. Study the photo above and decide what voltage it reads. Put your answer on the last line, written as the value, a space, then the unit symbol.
0.5 kV
